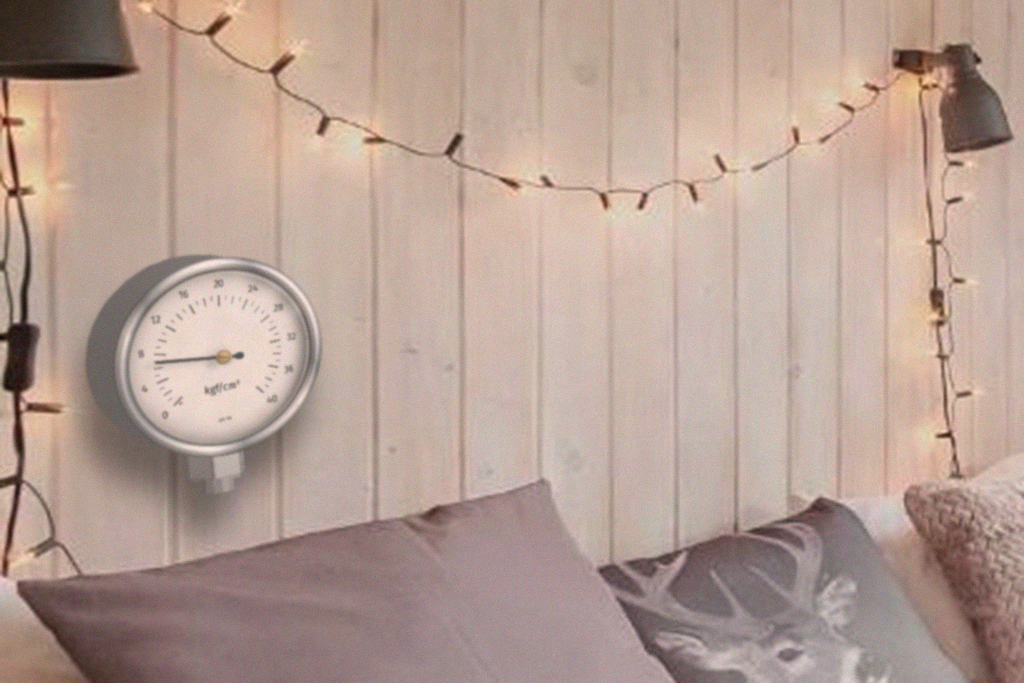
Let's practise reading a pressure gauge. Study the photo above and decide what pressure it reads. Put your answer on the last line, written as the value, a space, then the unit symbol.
7 kg/cm²
